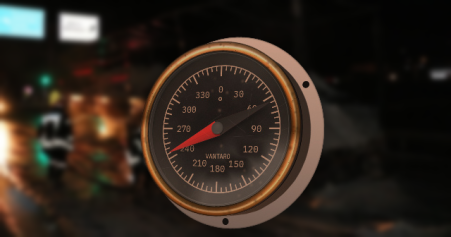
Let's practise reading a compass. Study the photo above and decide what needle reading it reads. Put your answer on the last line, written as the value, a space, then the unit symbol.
245 °
